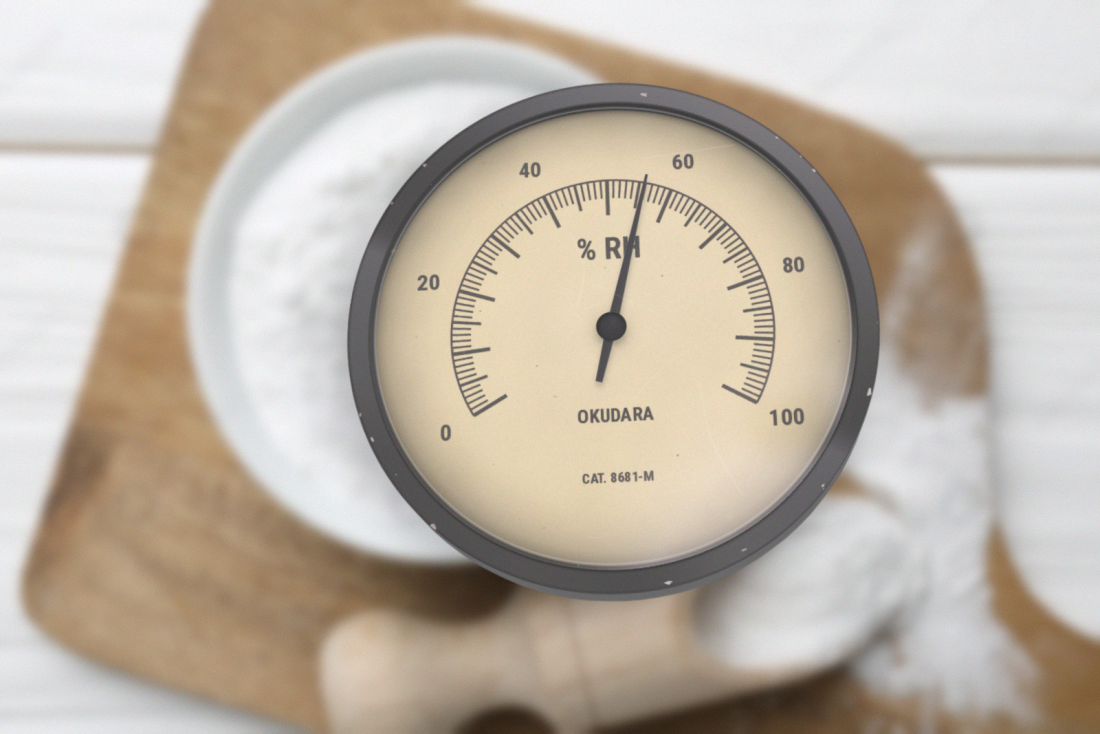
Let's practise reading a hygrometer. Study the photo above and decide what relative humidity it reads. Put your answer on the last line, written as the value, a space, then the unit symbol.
56 %
